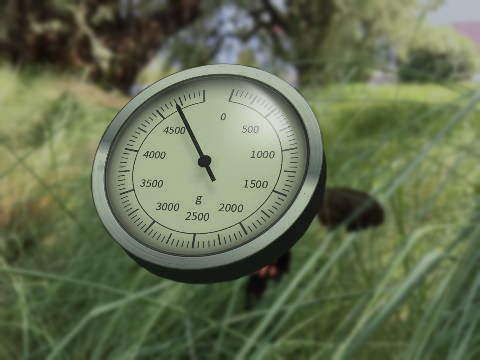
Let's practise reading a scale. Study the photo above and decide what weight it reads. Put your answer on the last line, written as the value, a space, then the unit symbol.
4700 g
